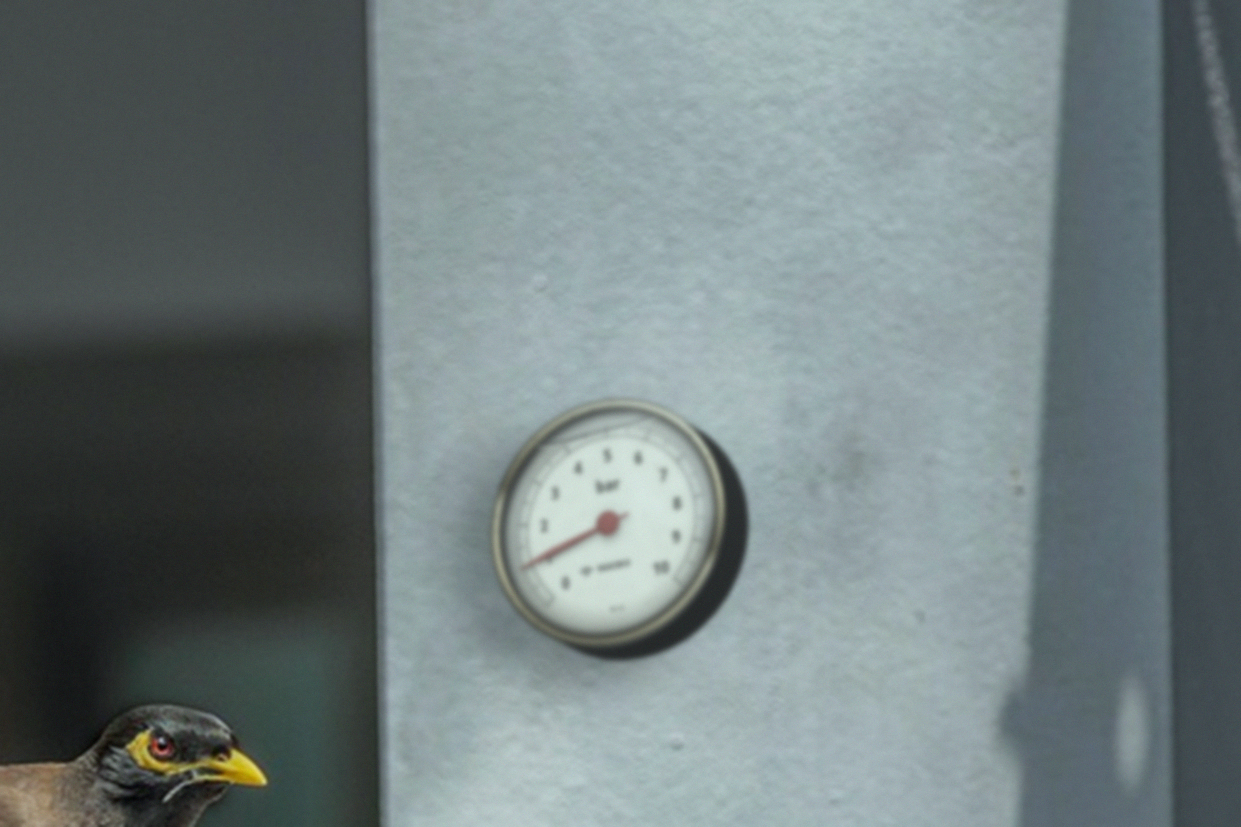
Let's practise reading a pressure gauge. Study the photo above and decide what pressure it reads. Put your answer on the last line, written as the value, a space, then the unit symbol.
1 bar
